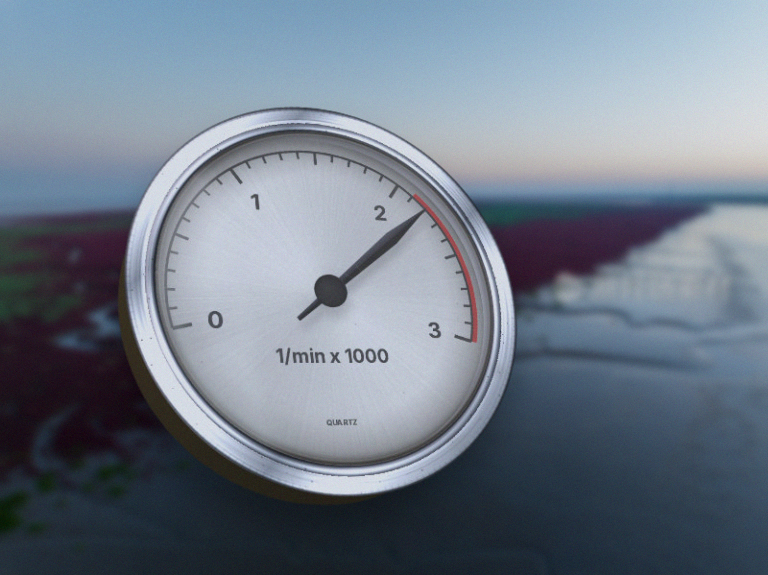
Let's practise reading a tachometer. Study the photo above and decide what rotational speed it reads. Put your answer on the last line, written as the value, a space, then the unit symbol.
2200 rpm
